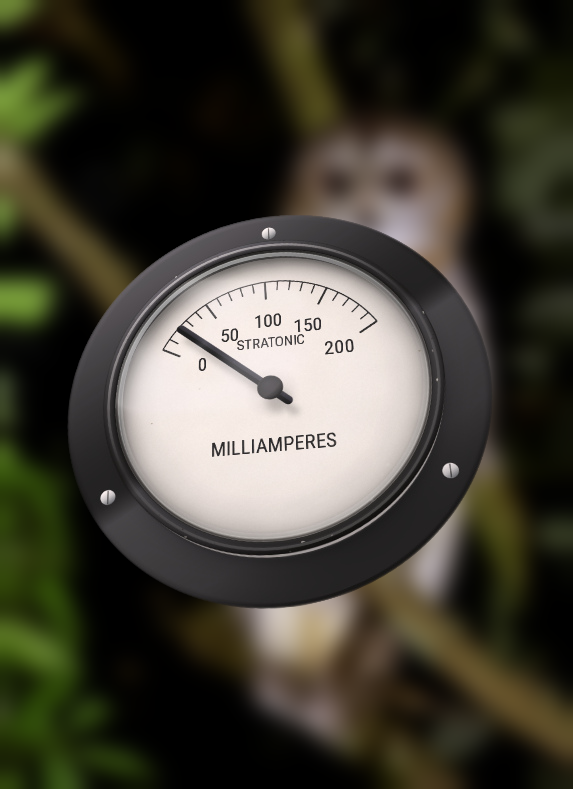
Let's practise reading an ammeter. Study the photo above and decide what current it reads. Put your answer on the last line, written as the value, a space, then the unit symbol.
20 mA
